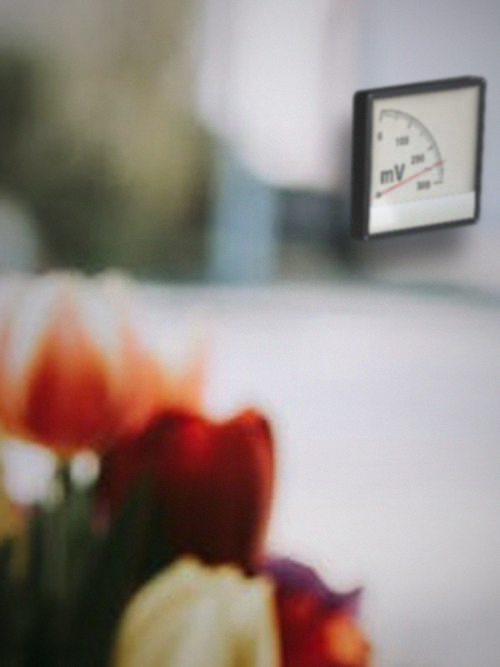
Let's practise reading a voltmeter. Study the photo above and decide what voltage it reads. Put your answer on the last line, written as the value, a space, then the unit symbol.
250 mV
